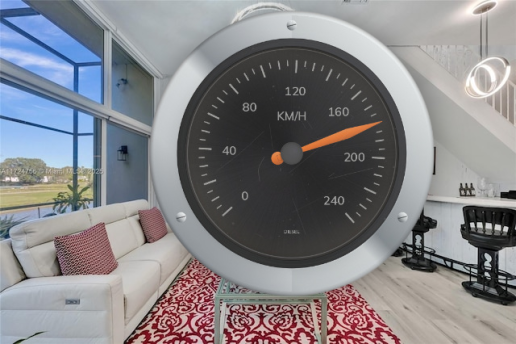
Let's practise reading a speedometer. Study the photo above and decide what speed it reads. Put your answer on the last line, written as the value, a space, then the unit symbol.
180 km/h
